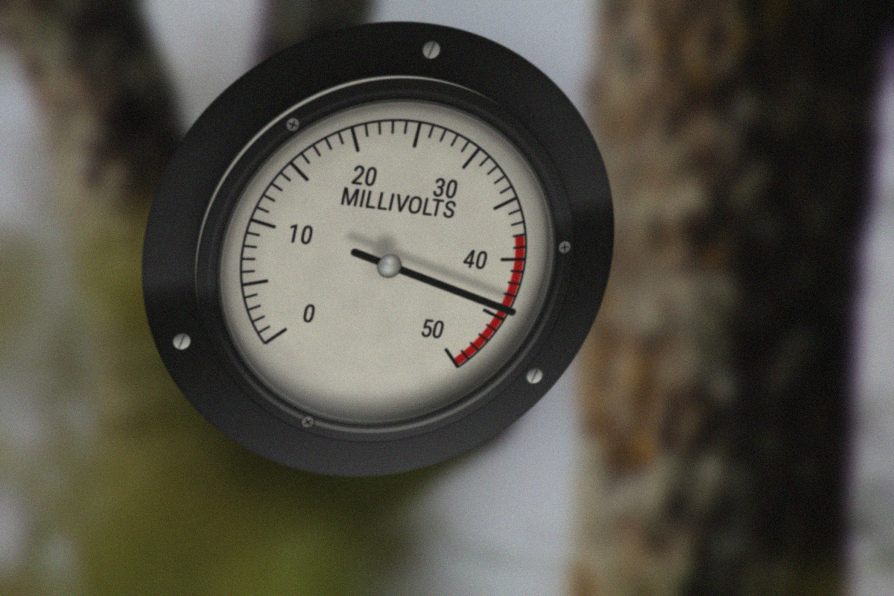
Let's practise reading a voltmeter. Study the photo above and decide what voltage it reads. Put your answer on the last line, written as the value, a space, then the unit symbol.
44 mV
